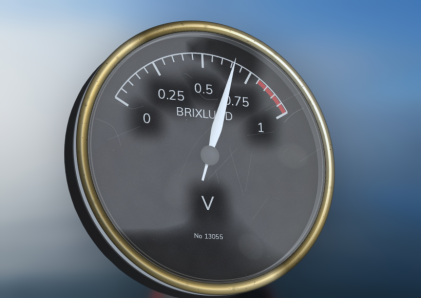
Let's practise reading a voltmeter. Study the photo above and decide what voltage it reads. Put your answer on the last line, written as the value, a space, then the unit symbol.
0.65 V
